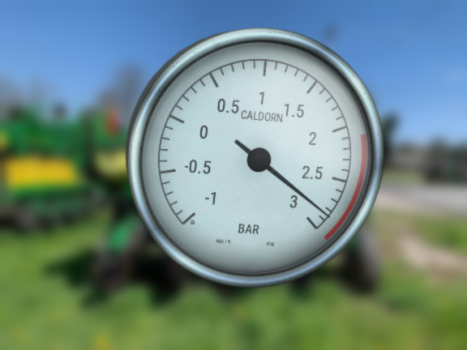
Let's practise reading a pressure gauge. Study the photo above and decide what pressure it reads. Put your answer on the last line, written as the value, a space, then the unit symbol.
2.85 bar
